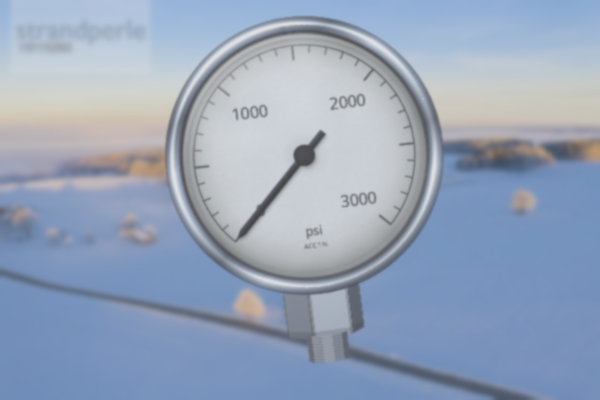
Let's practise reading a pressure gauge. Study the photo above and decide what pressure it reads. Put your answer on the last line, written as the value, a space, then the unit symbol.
0 psi
